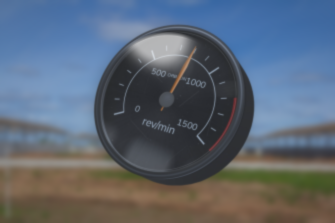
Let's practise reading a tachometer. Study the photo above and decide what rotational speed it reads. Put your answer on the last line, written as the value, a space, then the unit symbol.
800 rpm
